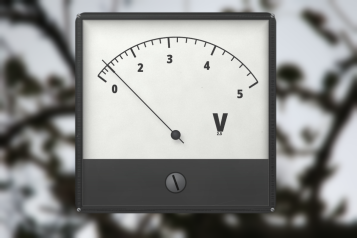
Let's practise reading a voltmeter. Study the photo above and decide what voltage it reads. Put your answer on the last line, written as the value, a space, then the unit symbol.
1 V
